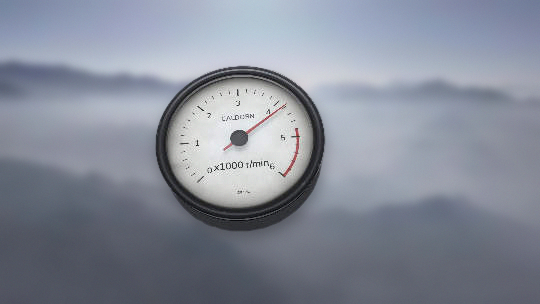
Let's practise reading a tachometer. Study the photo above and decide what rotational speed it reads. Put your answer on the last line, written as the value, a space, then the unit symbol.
4200 rpm
